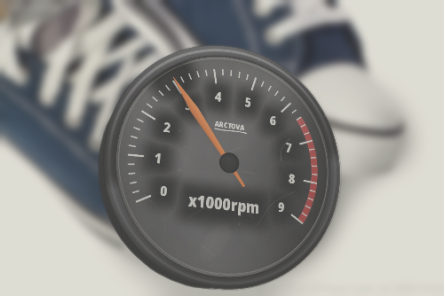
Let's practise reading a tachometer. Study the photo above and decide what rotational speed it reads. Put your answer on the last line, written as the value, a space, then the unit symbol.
3000 rpm
